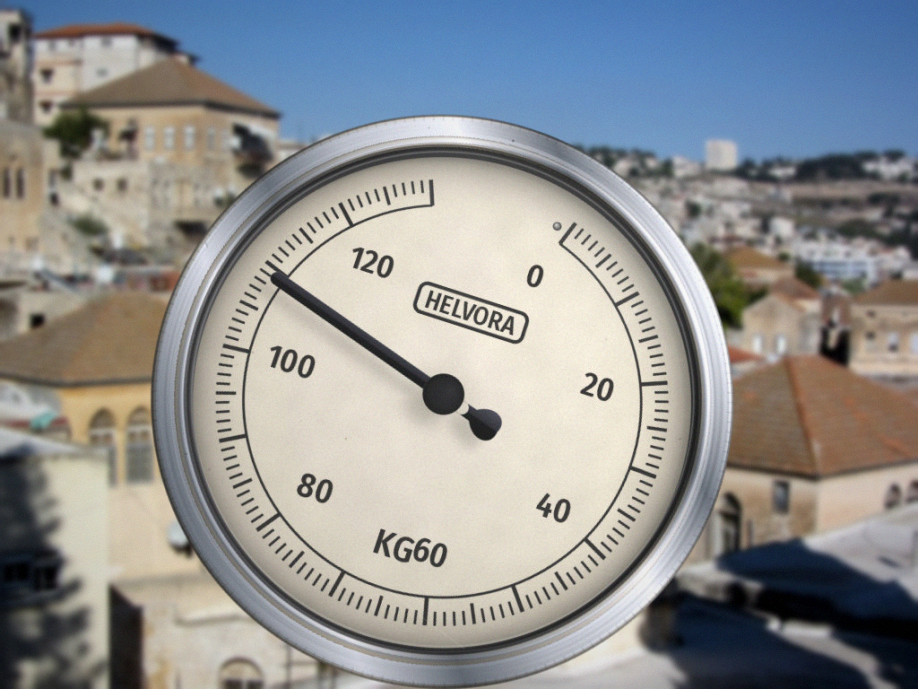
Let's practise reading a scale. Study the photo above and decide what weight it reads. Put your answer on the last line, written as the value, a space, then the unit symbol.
109 kg
